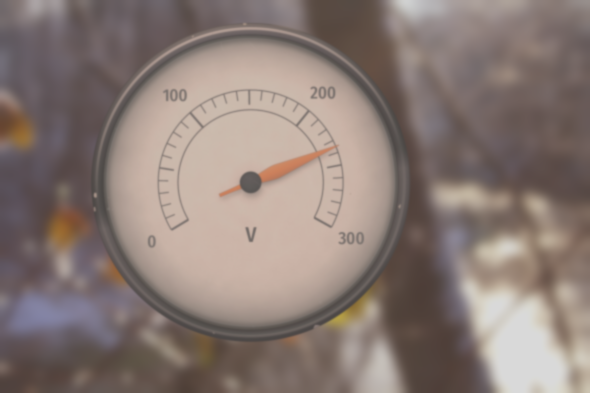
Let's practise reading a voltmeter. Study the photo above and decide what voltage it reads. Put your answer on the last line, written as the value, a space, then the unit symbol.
235 V
